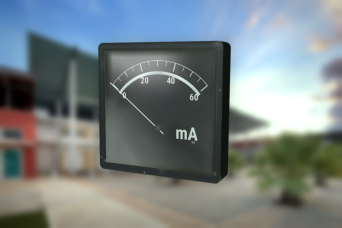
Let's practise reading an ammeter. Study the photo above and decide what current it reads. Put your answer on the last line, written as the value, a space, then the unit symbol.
0 mA
